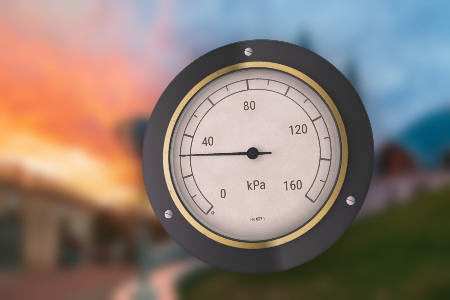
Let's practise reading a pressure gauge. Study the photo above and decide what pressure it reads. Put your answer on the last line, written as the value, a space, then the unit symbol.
30 kPa
